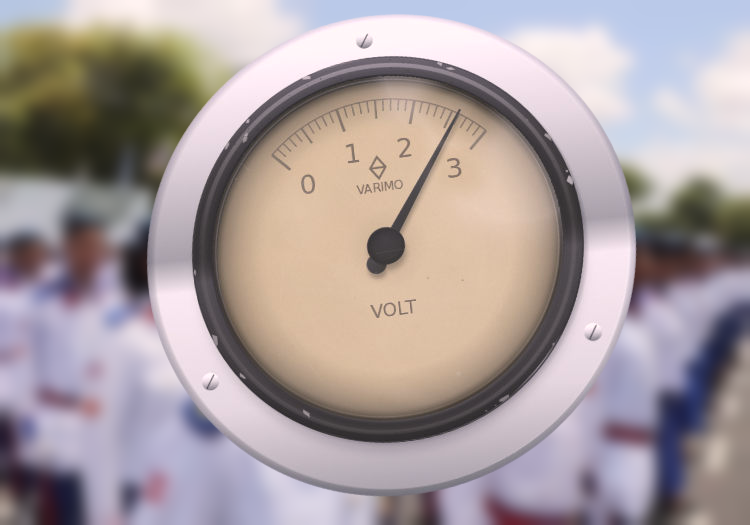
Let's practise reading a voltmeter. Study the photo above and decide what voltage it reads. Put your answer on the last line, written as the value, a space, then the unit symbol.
2.6 V
